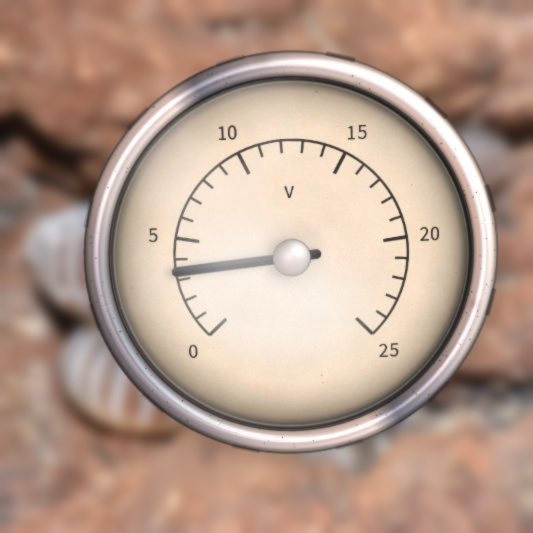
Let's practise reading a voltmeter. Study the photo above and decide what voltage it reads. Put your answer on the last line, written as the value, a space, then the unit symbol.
3.5 V
